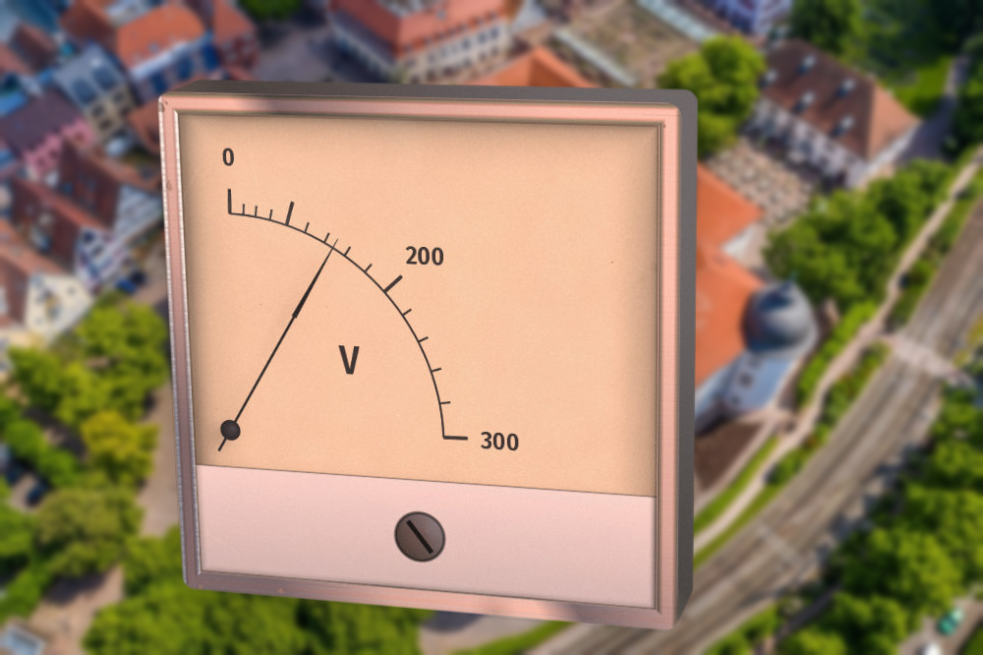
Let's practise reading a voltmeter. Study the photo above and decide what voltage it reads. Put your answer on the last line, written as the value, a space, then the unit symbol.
150 V
